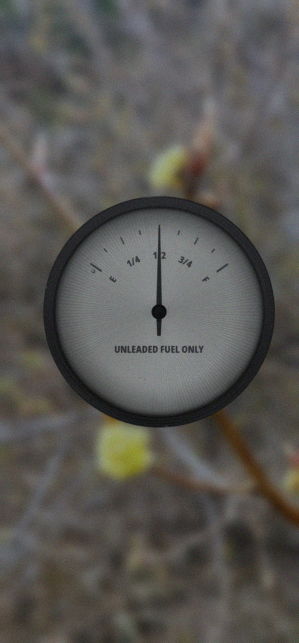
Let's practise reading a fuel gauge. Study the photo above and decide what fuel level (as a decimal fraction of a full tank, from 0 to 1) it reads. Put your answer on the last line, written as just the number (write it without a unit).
0.5
